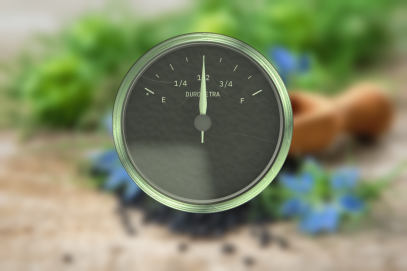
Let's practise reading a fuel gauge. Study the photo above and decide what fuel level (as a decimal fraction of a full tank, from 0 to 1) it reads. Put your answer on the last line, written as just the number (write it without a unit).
0.5
